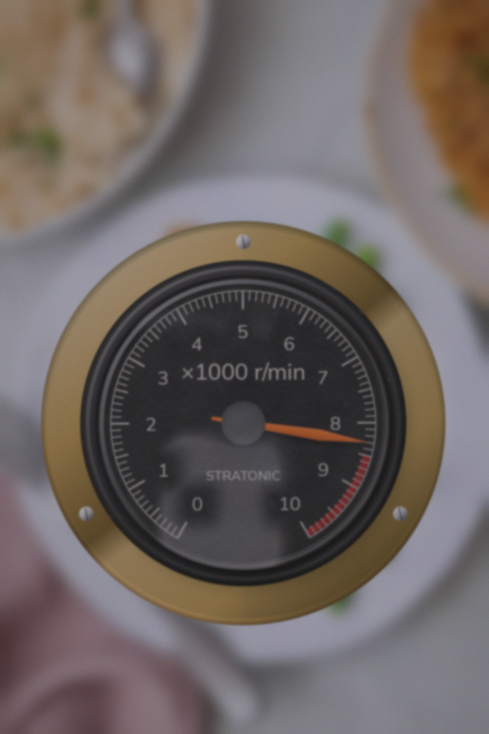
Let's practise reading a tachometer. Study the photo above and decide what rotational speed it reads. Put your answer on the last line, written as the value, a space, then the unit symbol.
8300 rpm
